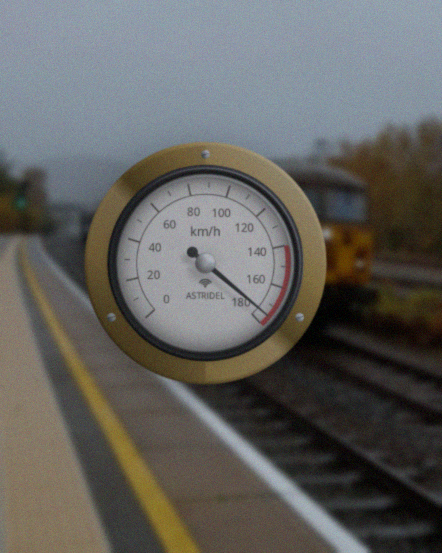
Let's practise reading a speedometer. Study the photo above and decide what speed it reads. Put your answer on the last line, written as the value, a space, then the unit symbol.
175 km/h
